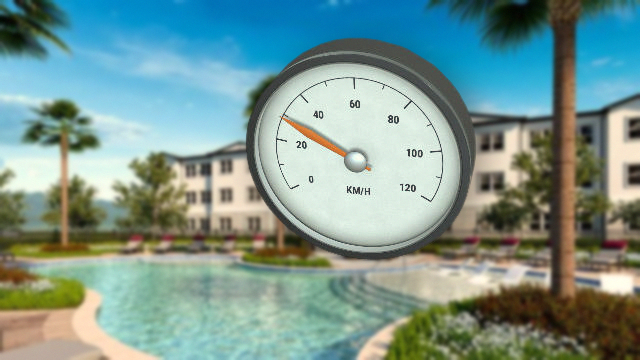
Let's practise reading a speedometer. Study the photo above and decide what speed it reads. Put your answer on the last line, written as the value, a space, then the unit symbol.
30 km/h
